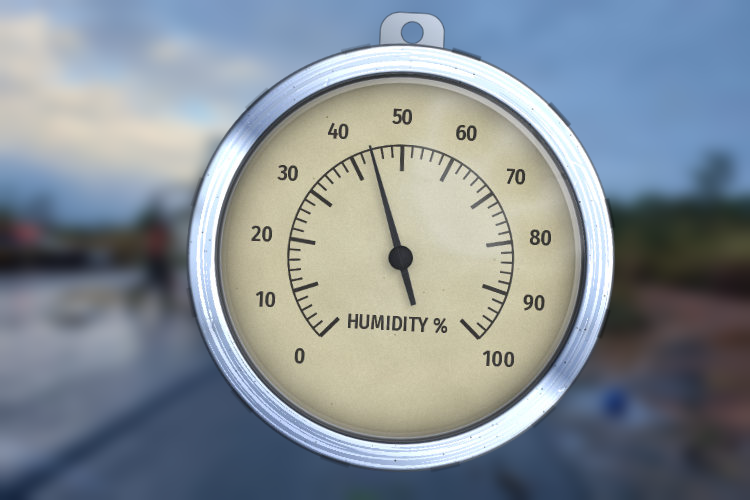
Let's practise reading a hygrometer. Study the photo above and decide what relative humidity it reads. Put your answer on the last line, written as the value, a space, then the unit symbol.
44 %
